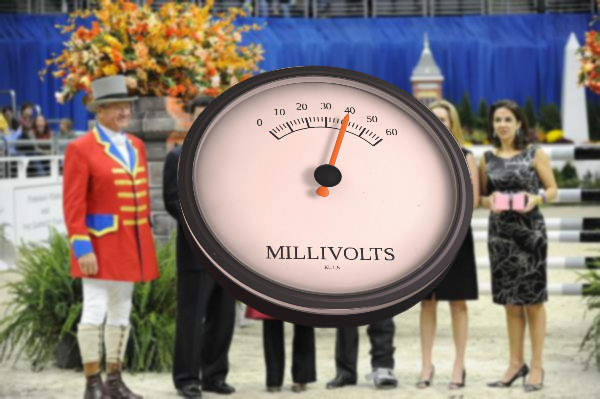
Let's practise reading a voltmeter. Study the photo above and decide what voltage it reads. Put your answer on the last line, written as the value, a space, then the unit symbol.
40 mV
